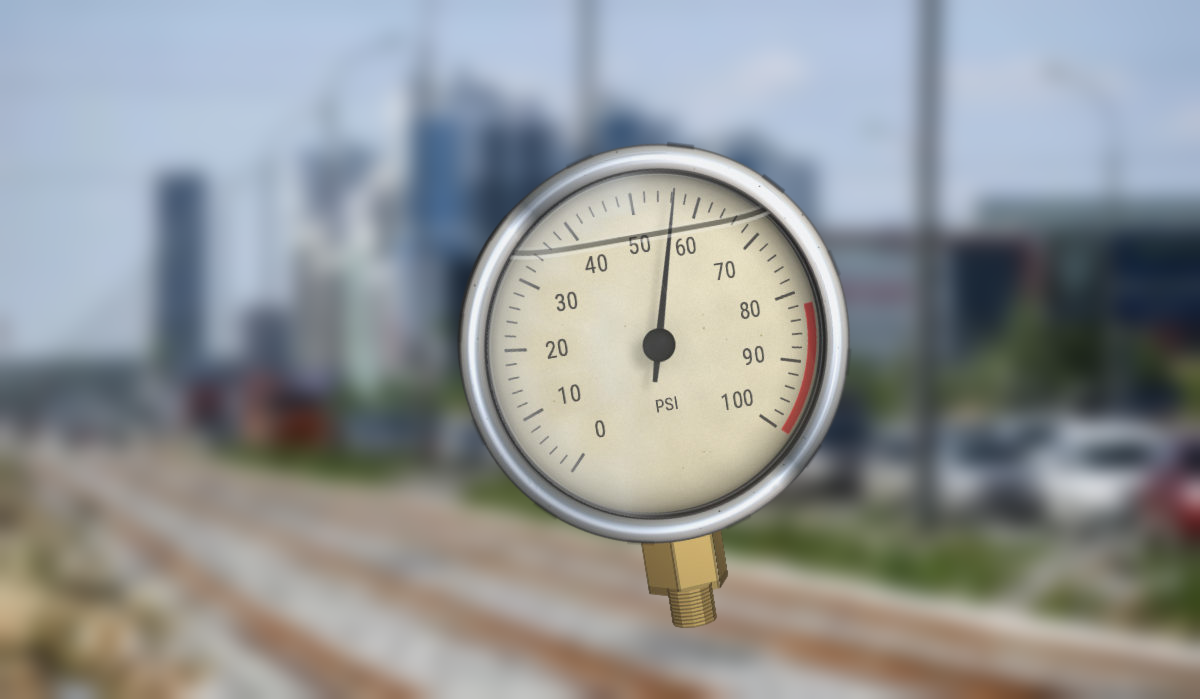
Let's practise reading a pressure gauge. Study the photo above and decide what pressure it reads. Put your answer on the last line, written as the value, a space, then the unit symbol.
56 psi
